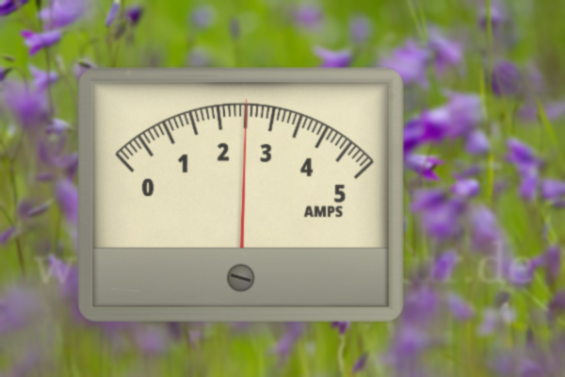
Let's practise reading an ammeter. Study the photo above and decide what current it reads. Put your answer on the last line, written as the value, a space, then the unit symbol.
2.5 A
